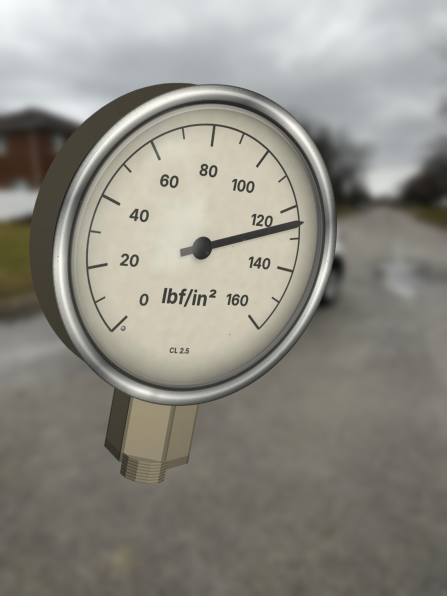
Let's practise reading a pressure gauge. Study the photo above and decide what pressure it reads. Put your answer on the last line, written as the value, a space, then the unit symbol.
125 psi
